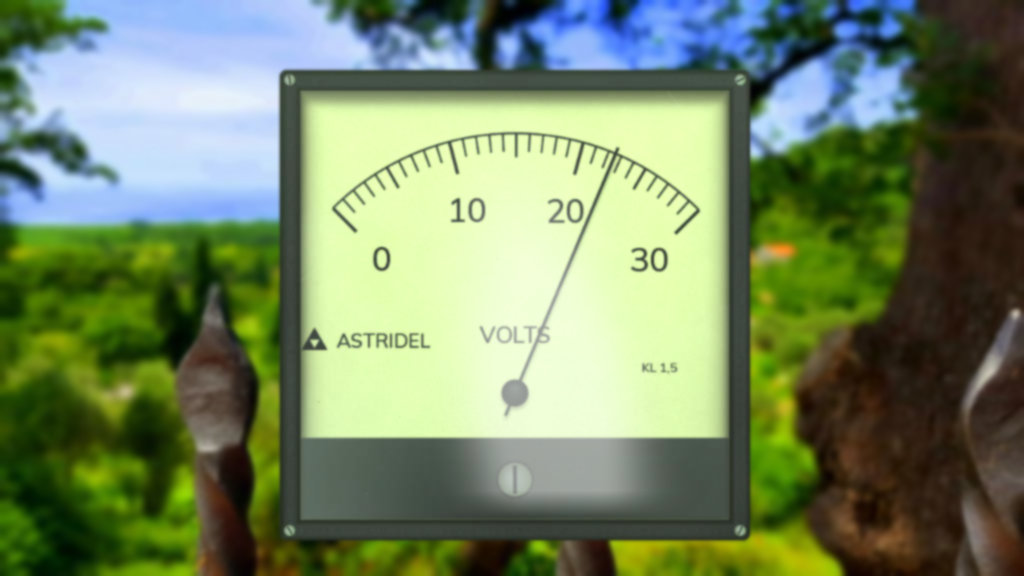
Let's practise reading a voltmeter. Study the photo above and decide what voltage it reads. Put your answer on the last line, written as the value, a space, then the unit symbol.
22.5 V
